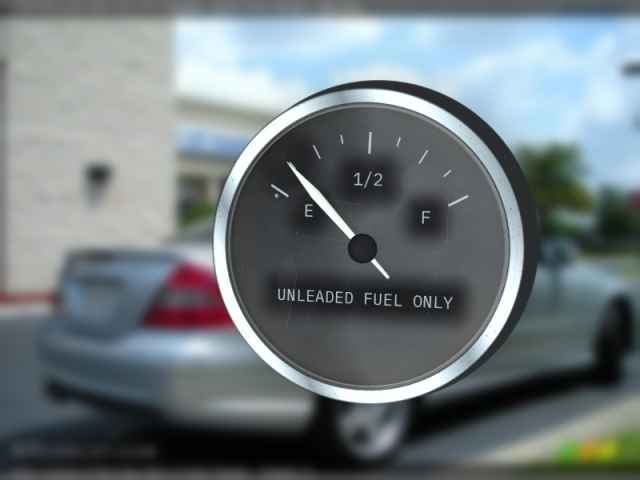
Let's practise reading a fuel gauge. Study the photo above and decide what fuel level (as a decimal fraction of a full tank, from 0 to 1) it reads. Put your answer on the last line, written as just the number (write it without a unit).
0.125
